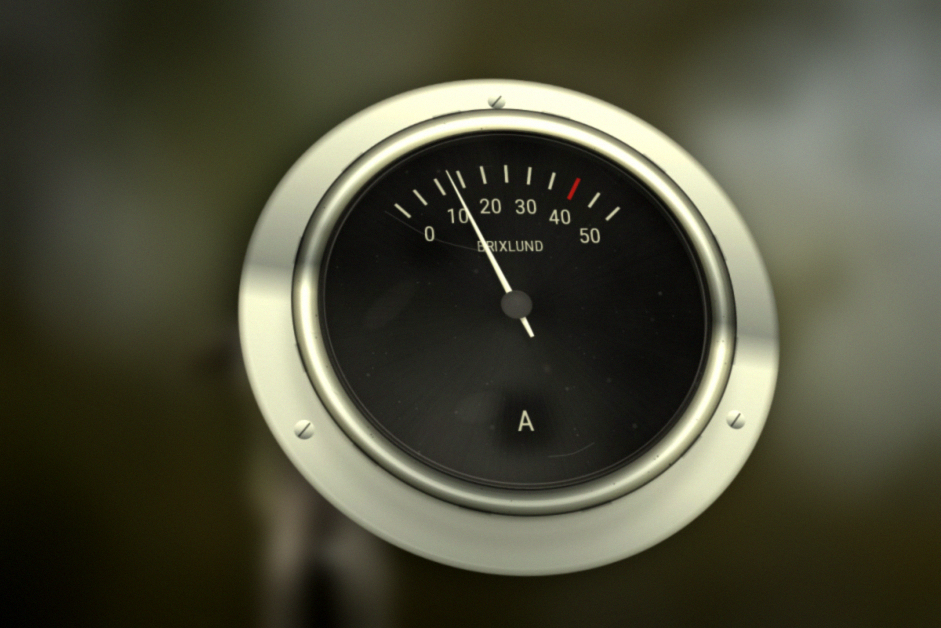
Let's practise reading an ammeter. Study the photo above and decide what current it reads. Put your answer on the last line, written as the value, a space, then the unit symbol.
12.5 A
